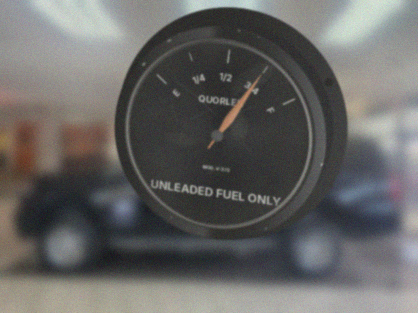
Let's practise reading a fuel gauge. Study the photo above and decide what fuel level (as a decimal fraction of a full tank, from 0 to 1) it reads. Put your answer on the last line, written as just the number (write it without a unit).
0.75
